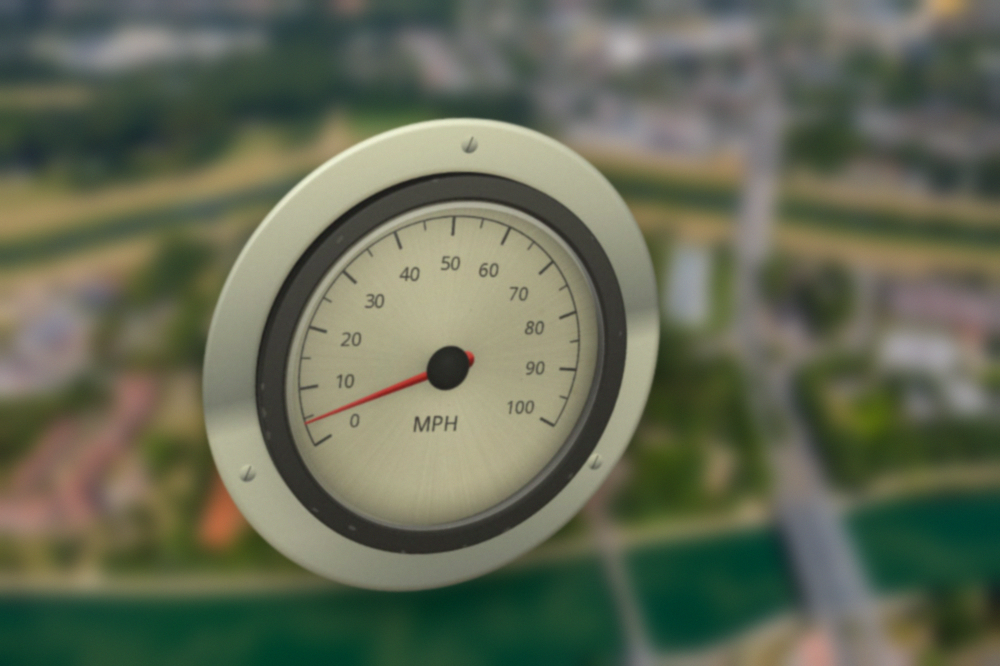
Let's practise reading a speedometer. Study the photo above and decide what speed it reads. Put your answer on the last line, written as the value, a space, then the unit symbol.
5 mph
